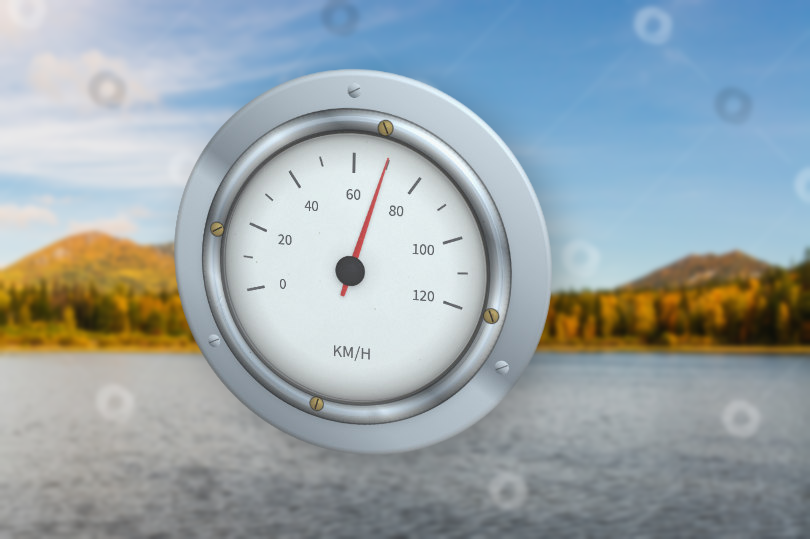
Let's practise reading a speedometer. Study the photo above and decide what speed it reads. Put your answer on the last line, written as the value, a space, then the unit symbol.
70 km/h
